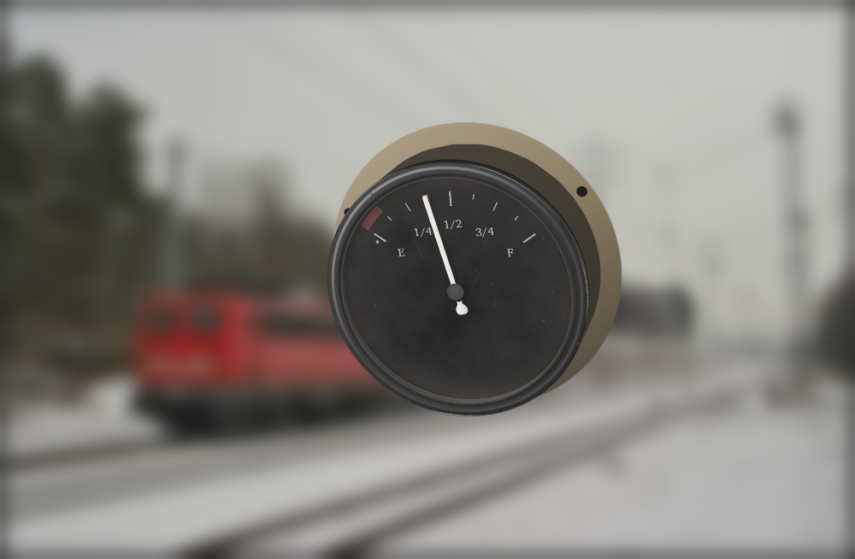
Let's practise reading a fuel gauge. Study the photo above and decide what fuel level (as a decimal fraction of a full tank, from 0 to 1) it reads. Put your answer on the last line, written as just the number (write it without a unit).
0.375
